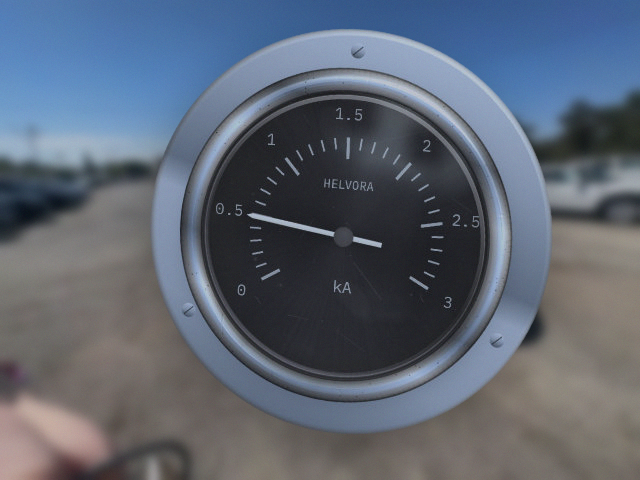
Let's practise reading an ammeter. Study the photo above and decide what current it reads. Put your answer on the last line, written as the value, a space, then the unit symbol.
0.5 kA
